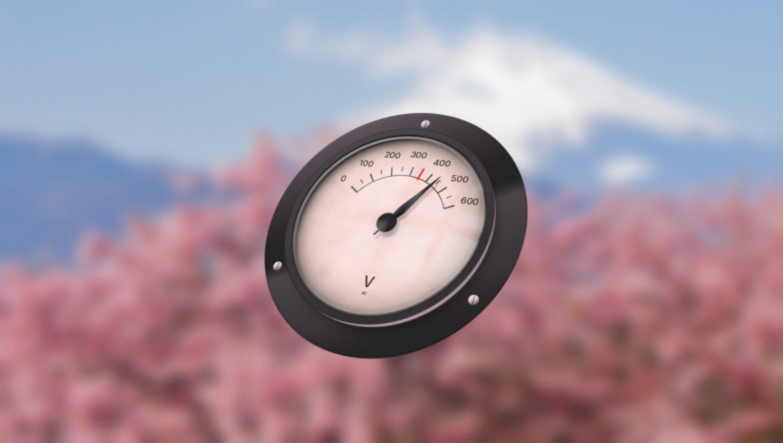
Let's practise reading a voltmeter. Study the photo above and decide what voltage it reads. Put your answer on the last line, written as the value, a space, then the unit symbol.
450 V
